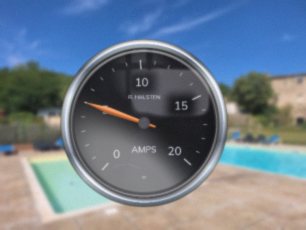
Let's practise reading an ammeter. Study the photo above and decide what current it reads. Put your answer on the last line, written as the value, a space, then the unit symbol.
5 A
